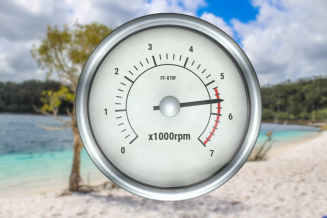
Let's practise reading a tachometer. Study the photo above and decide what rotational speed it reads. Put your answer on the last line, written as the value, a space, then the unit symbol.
5600 rpm
